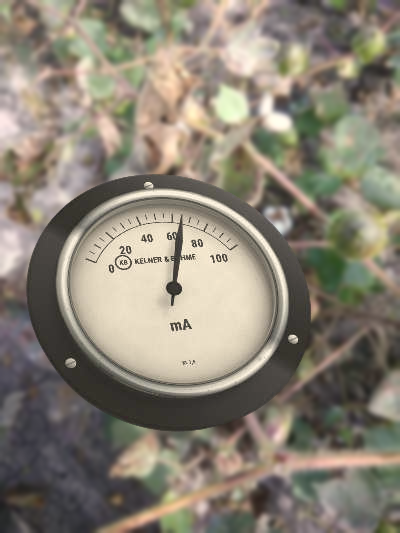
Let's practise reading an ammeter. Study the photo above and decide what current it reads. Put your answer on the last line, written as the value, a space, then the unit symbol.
65 mA
